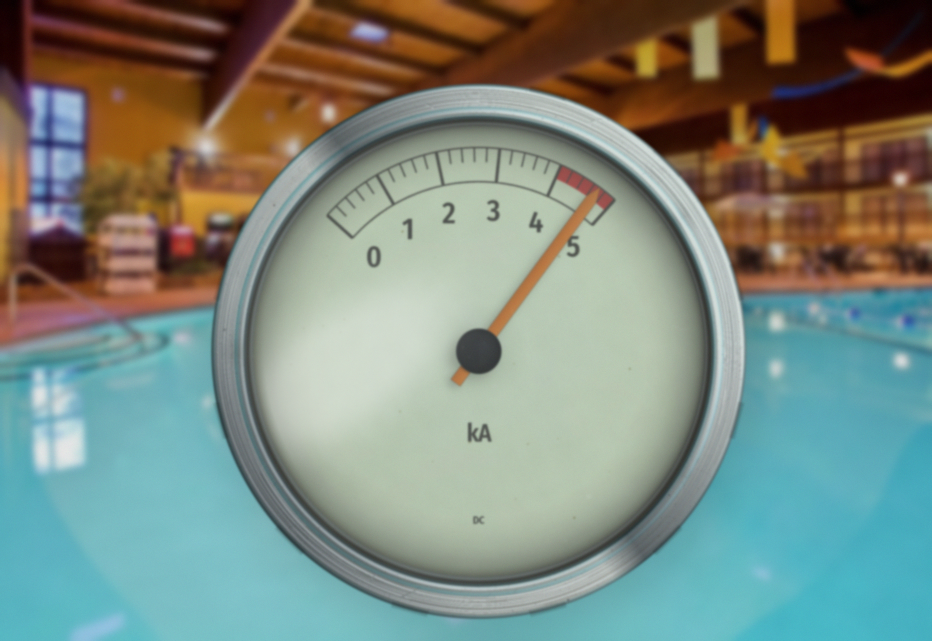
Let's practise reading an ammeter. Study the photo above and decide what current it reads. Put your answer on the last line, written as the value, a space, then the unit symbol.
4.7 kA
